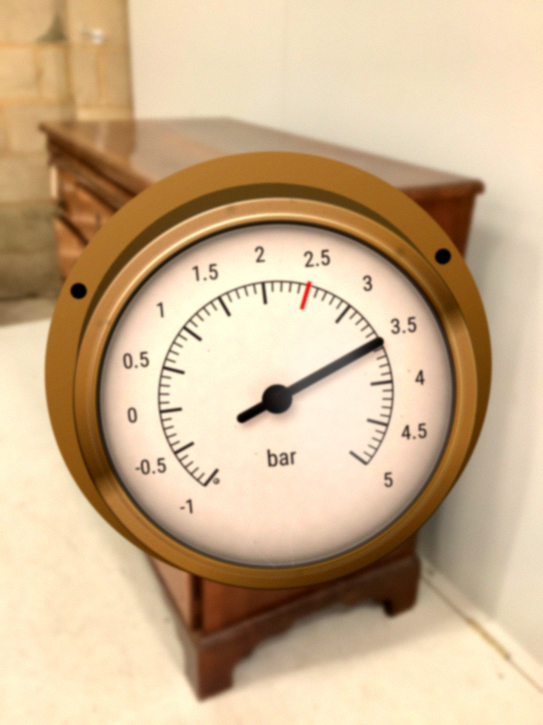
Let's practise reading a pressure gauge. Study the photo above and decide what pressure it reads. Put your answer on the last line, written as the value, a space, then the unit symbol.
3.5 bar
